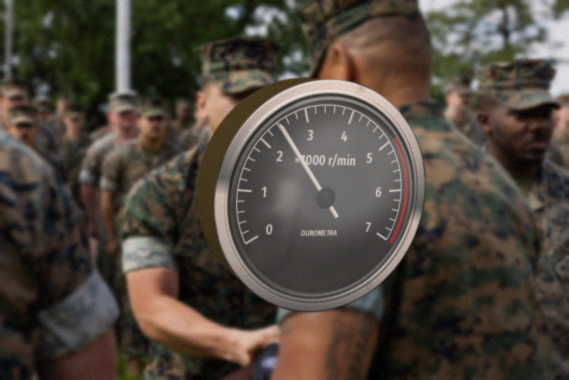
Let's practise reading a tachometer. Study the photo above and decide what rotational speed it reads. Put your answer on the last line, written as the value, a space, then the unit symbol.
2400 rpm
